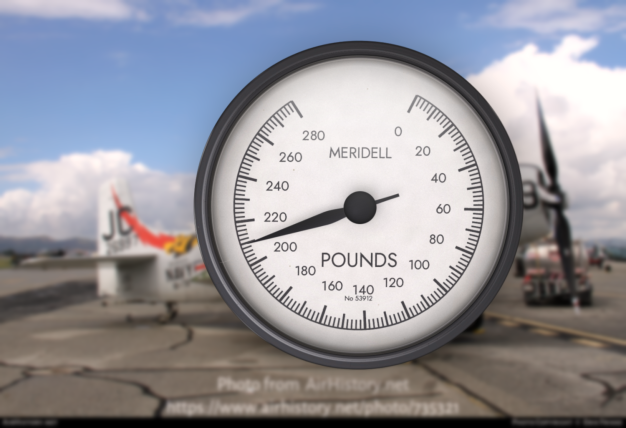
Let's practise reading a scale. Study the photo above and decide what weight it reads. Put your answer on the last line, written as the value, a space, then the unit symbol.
210 lb
